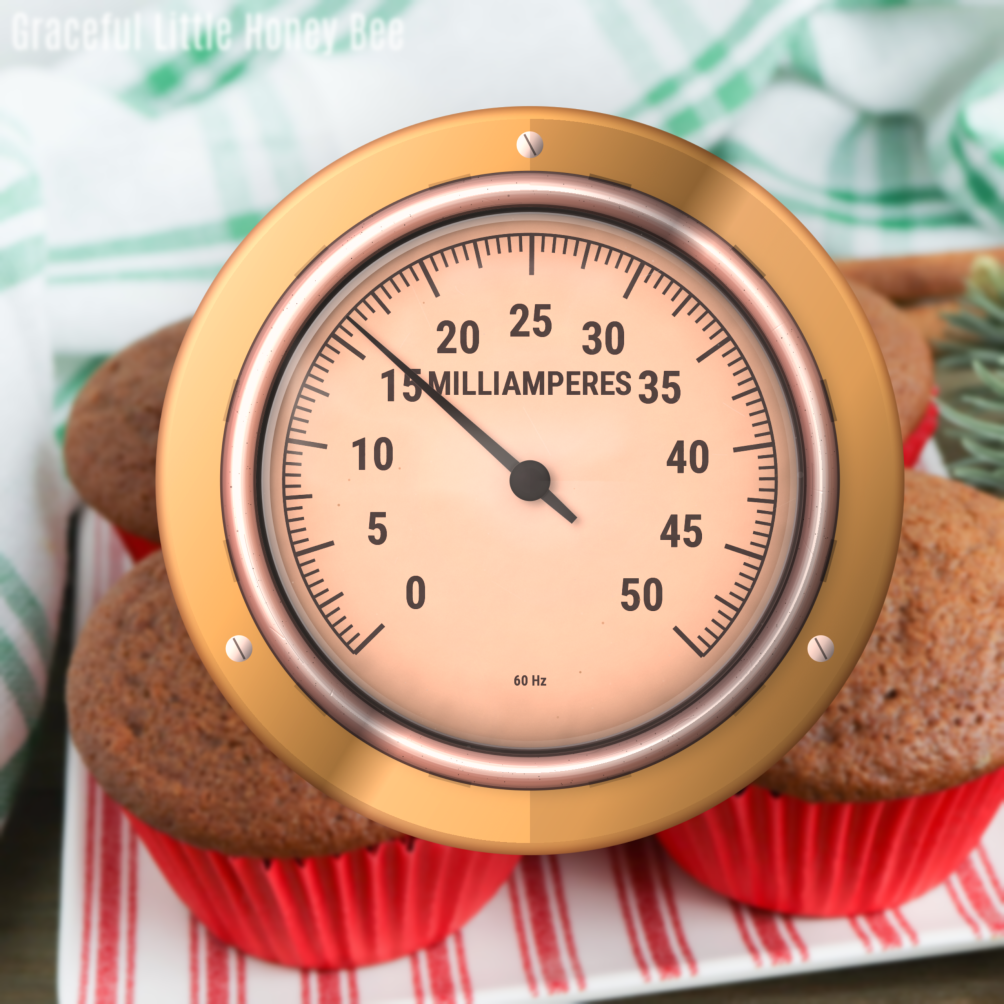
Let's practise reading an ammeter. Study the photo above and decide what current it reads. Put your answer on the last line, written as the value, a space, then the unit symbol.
16 mA
